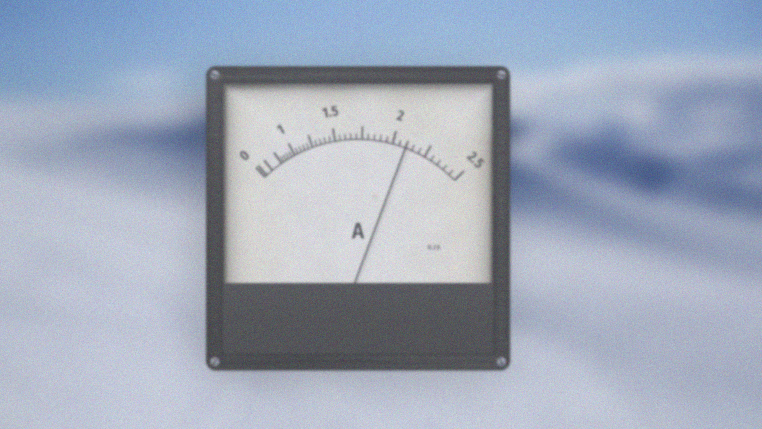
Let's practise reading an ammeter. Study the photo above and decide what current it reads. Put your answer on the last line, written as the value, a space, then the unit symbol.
2.1 A
